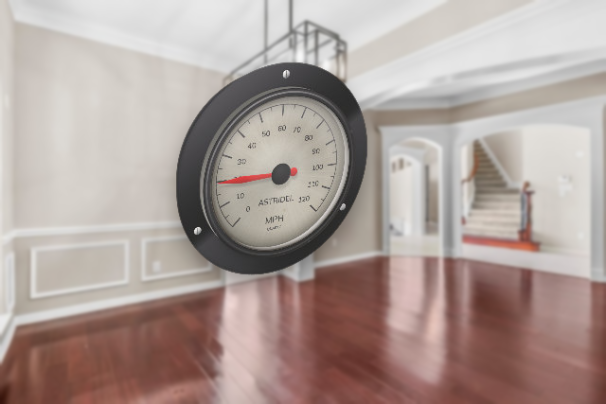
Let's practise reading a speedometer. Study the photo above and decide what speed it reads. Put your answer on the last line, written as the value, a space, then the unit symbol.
20 mph
